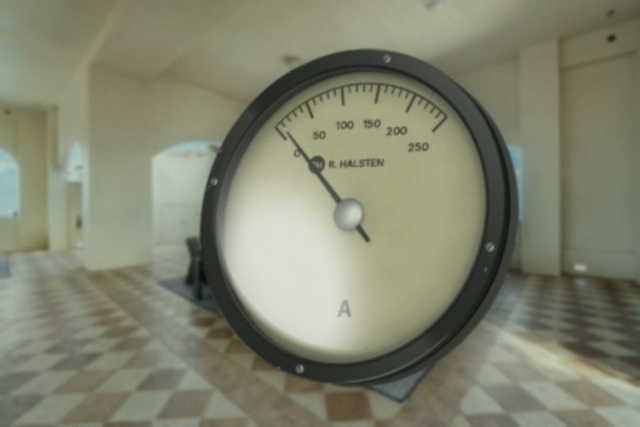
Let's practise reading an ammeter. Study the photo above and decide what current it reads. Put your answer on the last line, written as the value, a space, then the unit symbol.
10 A
